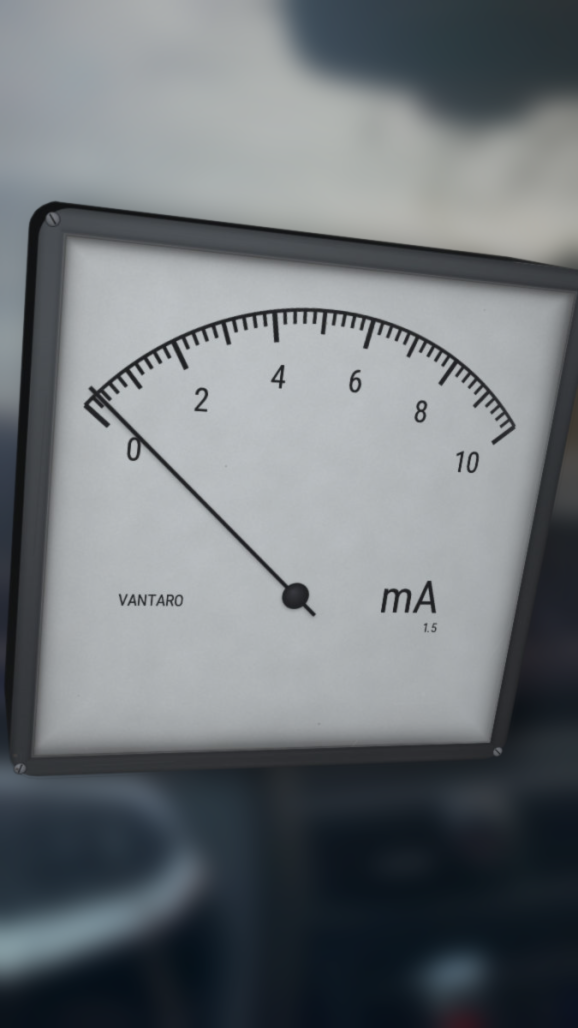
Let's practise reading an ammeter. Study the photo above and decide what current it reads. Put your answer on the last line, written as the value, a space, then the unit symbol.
0.3 mA
